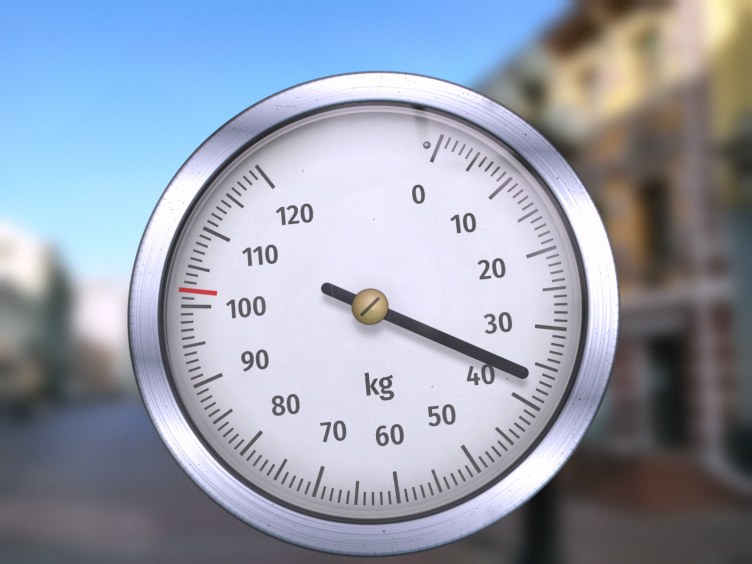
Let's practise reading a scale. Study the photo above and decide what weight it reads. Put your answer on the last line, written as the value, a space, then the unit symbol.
37 kg
